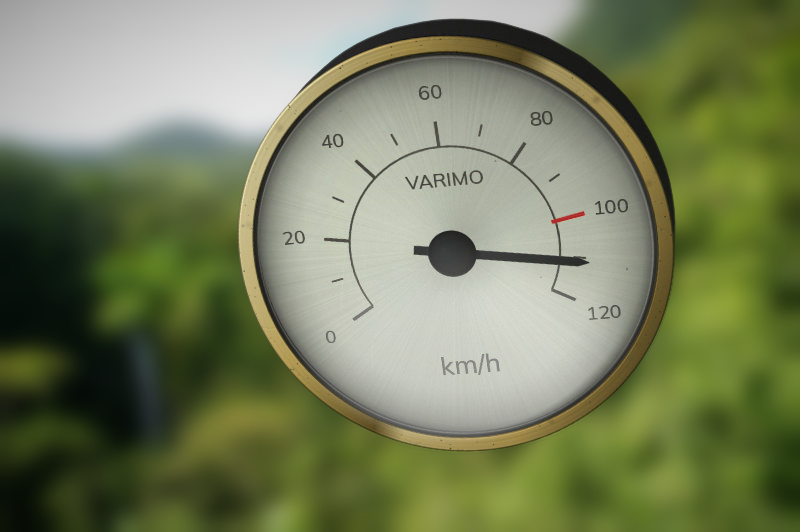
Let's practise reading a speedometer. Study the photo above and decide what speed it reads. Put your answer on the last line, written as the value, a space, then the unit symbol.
110 km/h
